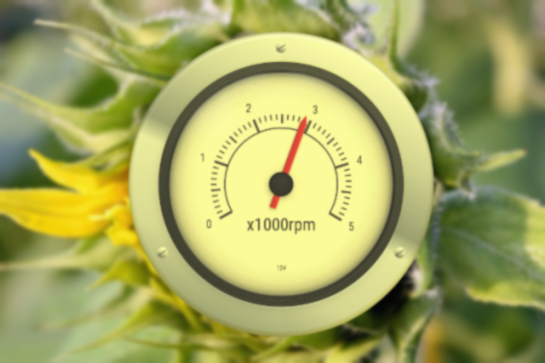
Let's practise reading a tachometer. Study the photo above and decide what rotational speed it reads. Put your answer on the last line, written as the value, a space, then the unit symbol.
2900 rpm
